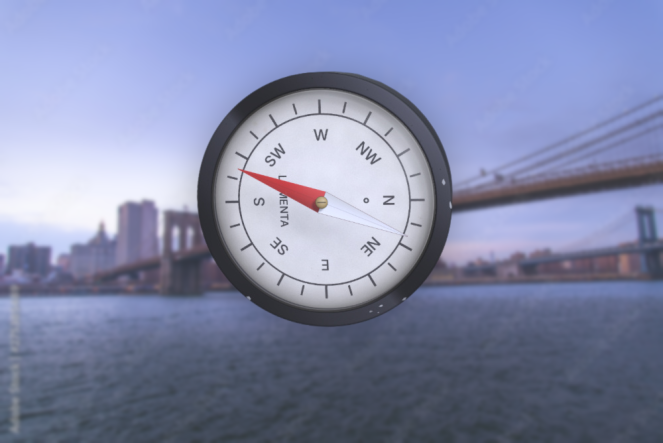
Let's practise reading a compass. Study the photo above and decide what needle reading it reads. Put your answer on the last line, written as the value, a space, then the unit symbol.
202.5 °
